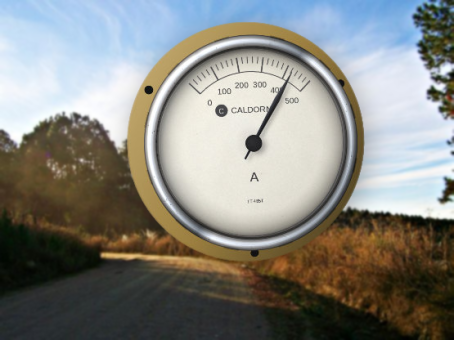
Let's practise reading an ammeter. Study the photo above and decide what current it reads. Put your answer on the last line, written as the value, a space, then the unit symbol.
420 A
